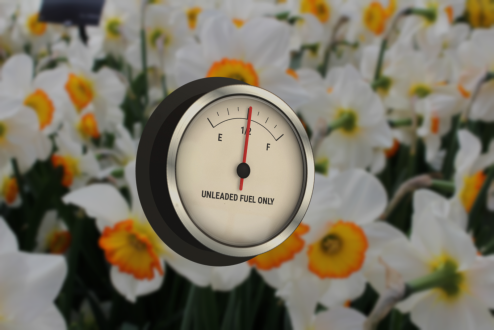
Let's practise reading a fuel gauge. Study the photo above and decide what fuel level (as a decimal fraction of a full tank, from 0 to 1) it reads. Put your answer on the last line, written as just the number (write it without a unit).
0.5
